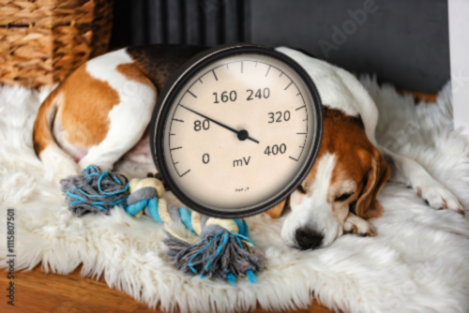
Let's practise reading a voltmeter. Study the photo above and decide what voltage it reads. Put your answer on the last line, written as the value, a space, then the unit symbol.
100 mV
